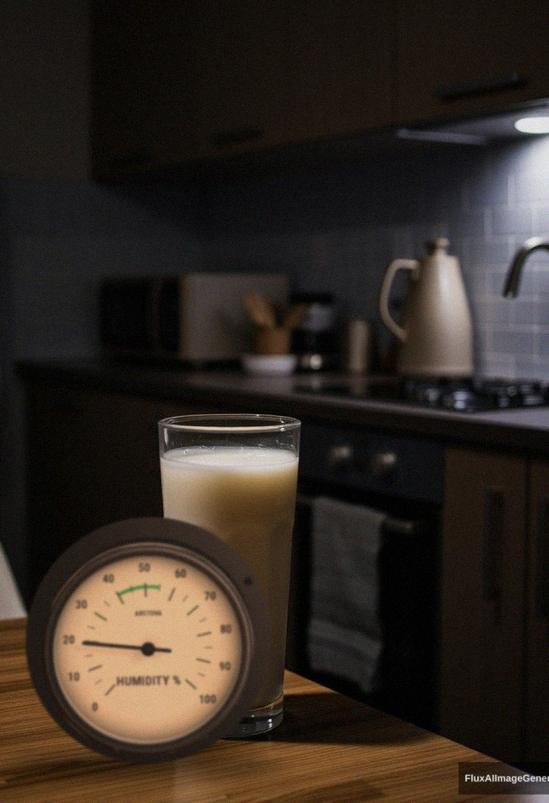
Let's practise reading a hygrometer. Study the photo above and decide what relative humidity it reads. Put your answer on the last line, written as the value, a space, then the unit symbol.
20 %
